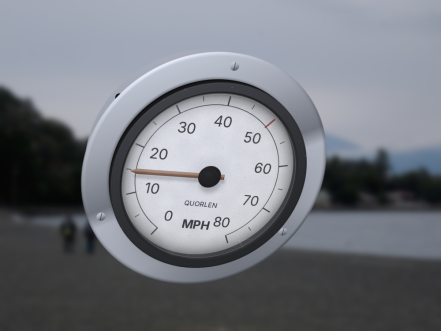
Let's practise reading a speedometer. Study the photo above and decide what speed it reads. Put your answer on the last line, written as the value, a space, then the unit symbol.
15 mph
